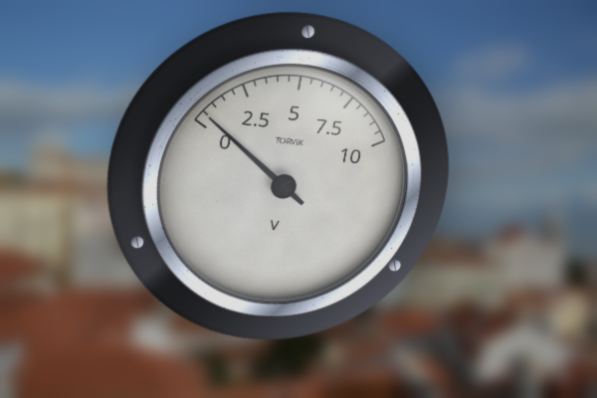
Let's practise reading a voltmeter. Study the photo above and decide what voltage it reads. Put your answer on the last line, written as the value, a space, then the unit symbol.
0.5 V
